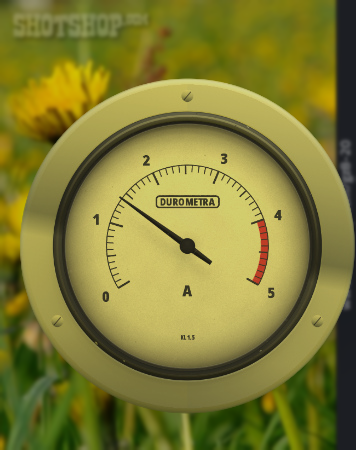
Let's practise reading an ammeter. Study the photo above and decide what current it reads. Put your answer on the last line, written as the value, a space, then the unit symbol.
1.4 A
